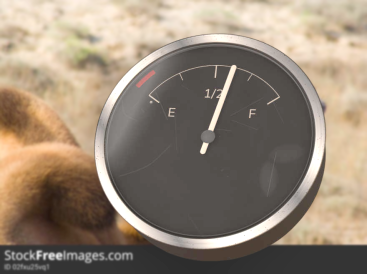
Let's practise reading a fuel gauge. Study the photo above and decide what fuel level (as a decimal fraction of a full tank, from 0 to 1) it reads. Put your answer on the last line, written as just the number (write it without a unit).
0.625
